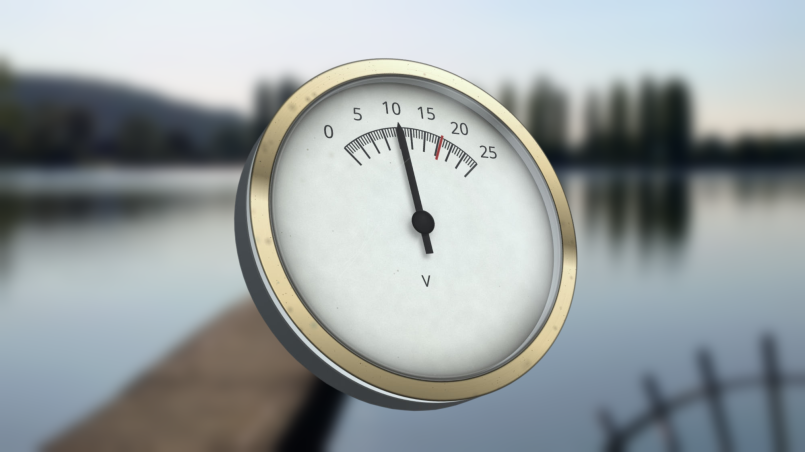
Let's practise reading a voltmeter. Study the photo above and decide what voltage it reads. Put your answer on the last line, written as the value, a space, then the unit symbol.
10 V
